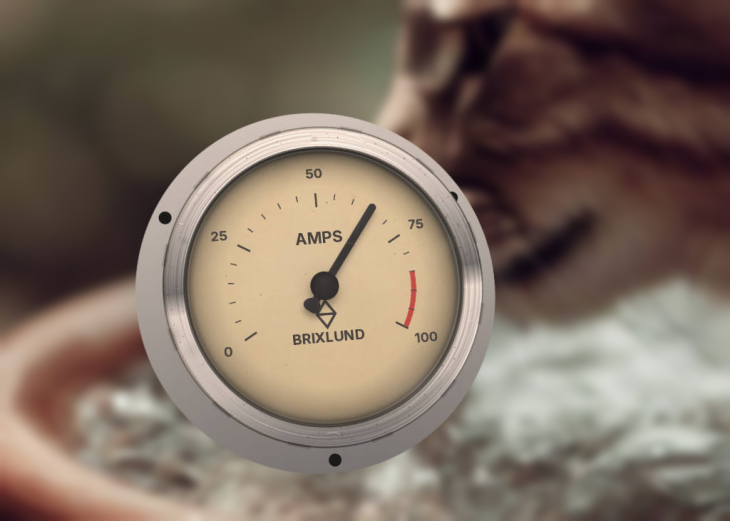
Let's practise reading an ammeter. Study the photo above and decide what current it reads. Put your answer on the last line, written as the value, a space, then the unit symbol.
65 A
